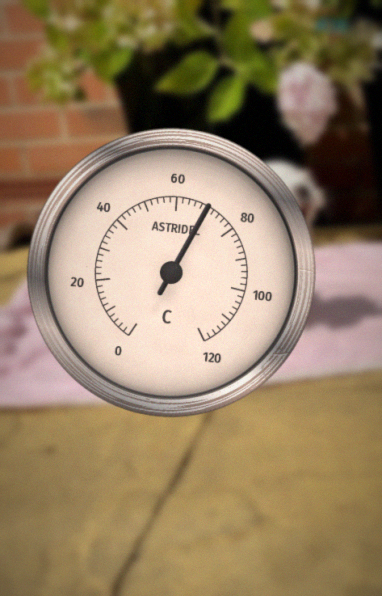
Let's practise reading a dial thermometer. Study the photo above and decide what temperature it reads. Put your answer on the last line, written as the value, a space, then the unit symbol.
70 °C
